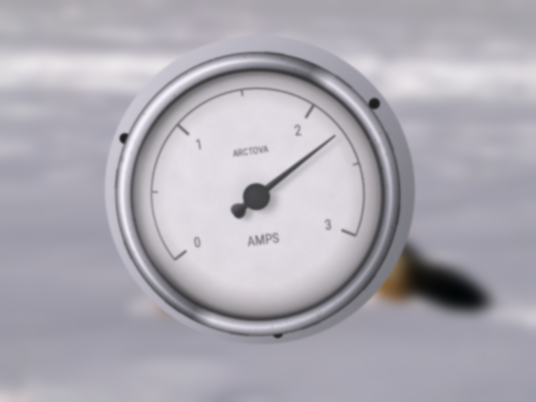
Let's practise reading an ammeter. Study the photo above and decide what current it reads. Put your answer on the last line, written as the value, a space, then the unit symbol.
2.25 A
